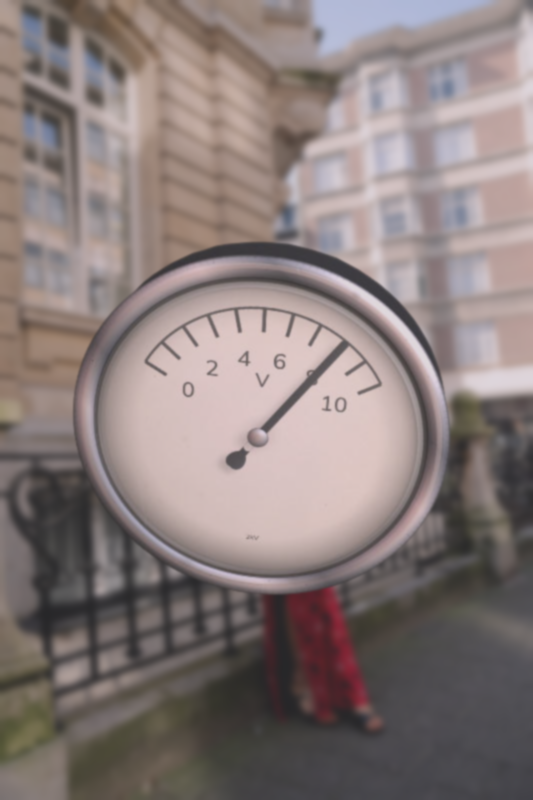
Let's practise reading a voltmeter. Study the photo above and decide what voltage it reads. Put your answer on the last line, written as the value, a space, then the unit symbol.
8 V
